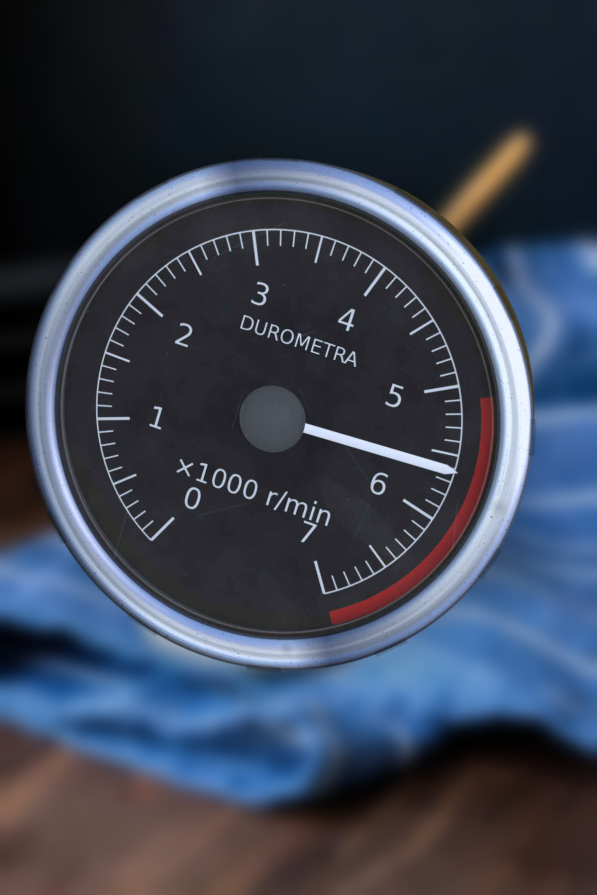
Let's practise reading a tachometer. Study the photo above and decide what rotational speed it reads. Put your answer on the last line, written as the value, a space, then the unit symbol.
5600 rpm
